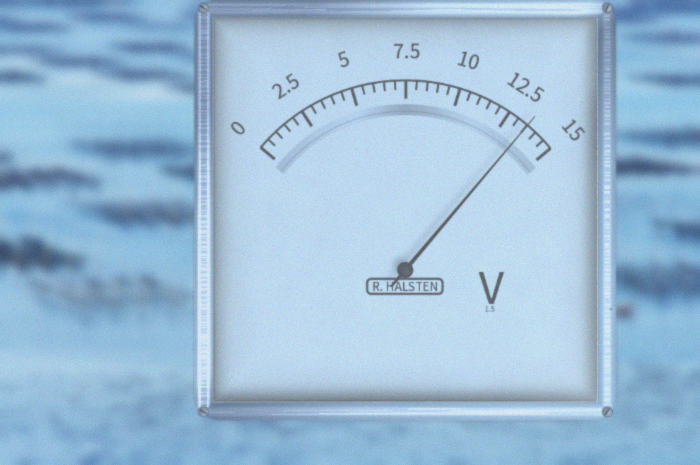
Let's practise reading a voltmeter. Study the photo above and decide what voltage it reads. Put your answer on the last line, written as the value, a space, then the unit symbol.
13.5 V
